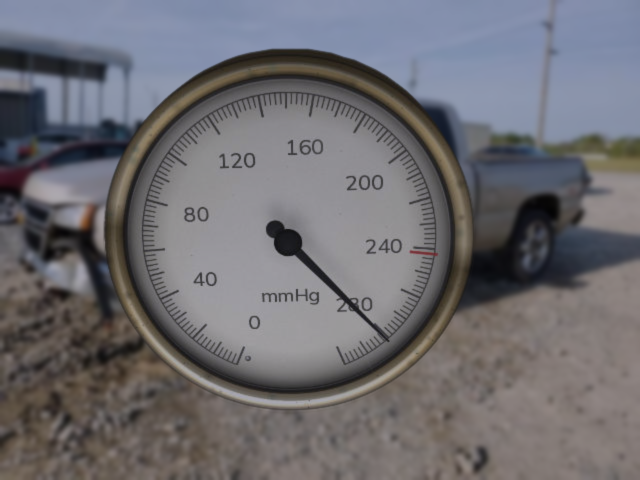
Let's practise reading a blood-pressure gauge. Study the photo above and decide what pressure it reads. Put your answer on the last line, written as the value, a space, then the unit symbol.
280 mmHg
